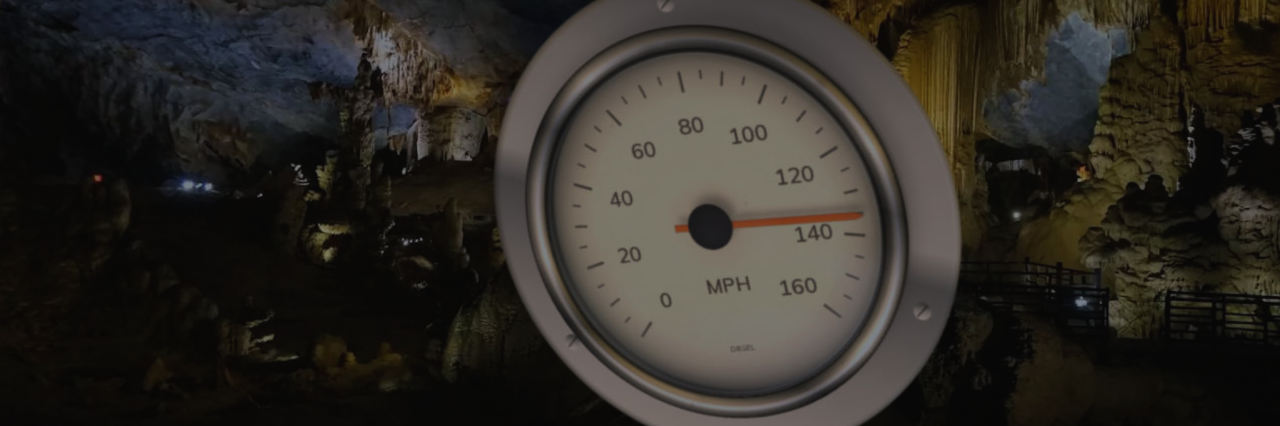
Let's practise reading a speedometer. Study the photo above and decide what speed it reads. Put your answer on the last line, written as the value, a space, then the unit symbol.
135 mph
